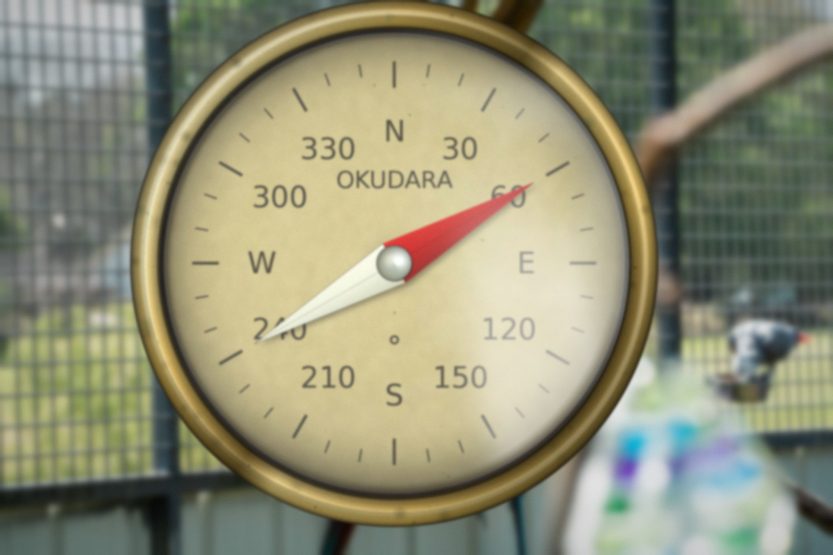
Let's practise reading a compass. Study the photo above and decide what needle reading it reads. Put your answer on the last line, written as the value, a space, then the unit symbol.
60 °
